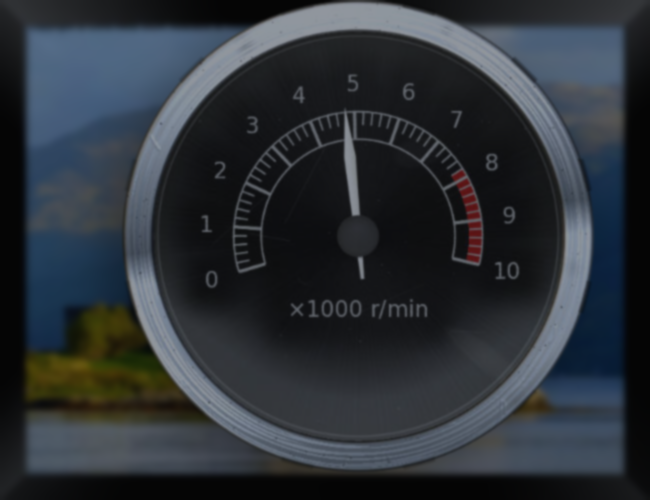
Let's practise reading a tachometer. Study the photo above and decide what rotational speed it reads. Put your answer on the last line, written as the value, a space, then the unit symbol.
4800 rpm
